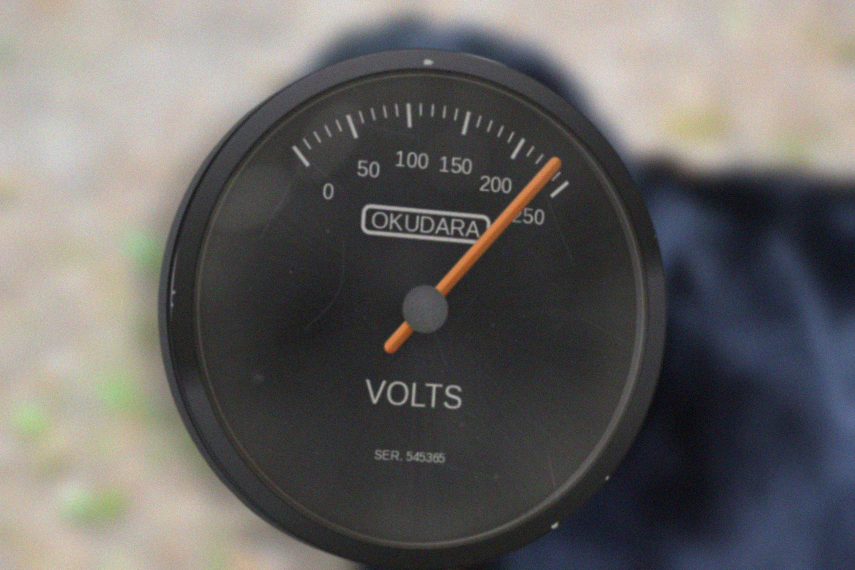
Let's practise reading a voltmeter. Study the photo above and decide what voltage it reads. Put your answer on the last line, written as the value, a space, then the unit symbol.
230 V
